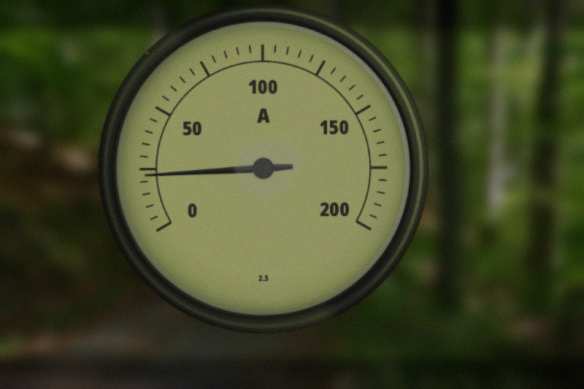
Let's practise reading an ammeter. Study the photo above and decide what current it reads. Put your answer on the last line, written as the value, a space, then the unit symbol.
22.5 A
